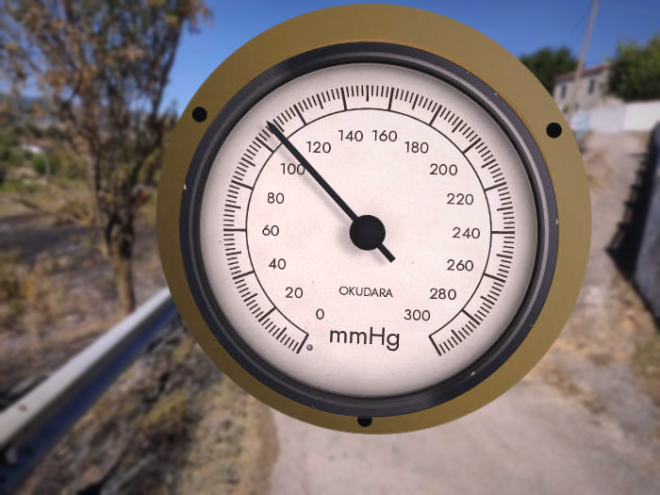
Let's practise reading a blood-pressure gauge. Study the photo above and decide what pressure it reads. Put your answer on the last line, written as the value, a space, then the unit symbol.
108 mmHg
